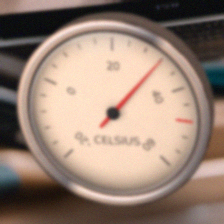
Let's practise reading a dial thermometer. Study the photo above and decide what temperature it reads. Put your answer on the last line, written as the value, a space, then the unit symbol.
32 °C
